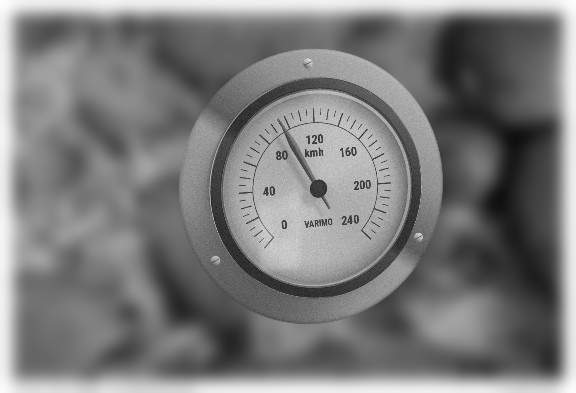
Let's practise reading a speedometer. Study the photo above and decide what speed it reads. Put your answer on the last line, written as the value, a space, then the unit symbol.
95 km/h
